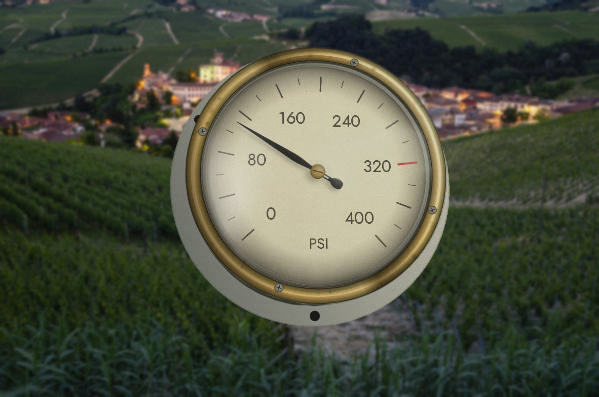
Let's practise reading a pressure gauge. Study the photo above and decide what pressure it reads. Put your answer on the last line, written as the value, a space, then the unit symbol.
110 psi
